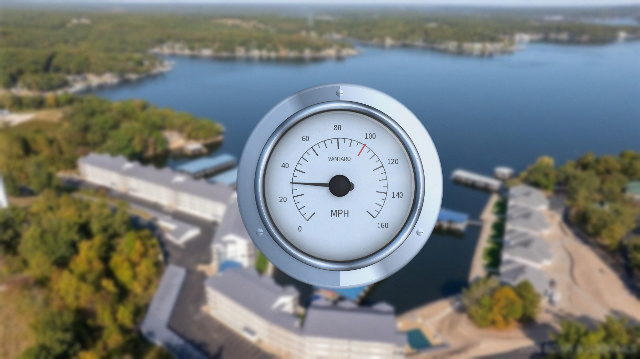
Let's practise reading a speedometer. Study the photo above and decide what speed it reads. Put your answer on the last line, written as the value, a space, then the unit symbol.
30 mph
